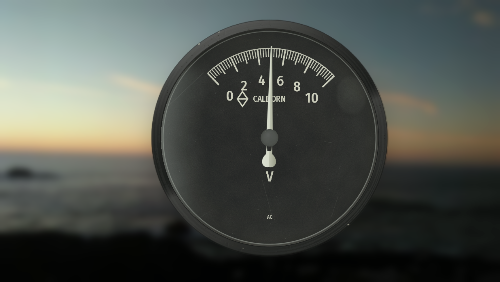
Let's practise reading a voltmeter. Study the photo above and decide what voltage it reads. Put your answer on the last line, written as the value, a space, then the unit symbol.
5 V
